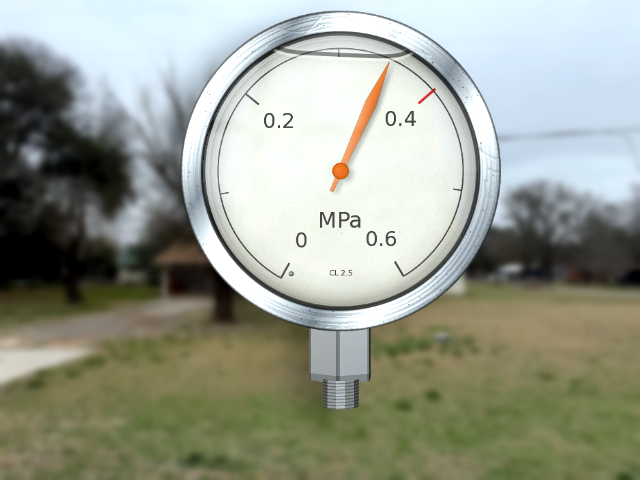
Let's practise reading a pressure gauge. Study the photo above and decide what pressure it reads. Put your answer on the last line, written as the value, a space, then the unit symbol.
0.35 MPa
